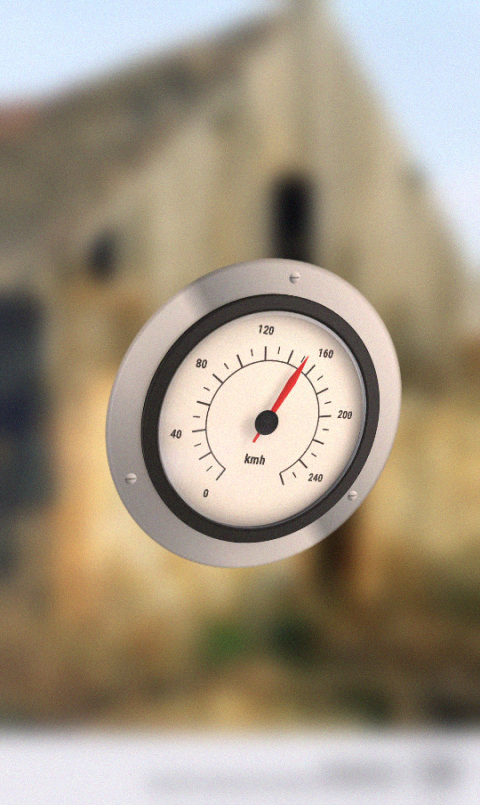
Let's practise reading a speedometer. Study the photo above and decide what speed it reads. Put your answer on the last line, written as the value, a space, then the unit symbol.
150 km/h
